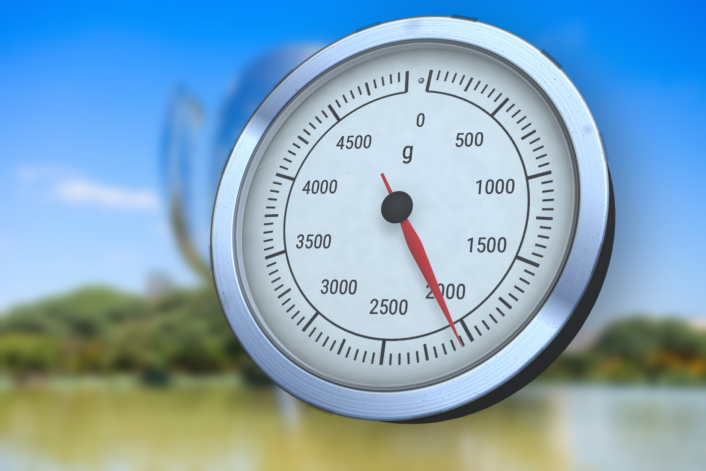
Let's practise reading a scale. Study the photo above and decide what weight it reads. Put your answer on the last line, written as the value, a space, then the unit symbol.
2050 g
